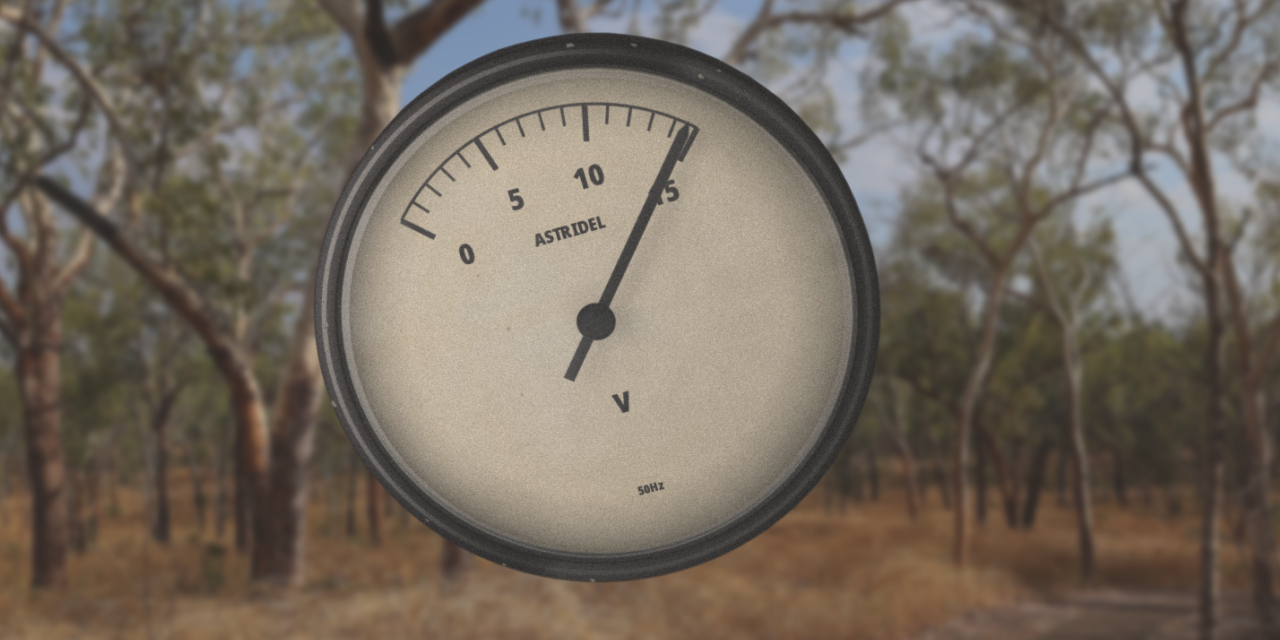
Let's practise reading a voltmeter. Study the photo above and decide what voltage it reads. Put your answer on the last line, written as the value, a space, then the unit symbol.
14.5 V
